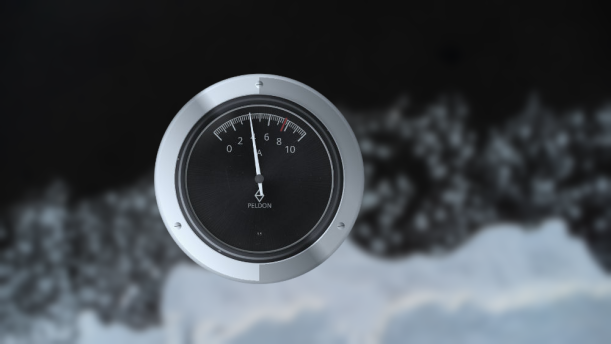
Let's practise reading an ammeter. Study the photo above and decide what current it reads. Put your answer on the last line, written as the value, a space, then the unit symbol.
4 A
